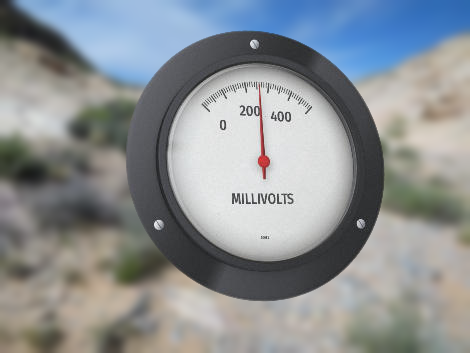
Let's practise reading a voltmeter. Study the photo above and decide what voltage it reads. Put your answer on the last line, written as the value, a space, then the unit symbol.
250 mV
